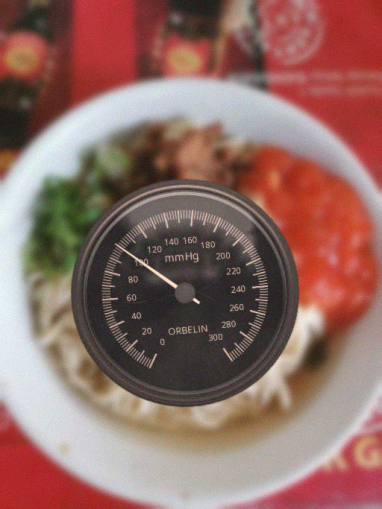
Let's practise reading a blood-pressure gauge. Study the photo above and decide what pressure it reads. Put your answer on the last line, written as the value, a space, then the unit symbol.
100 mmHg
